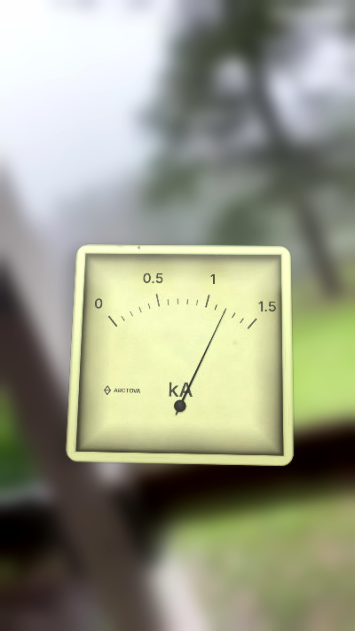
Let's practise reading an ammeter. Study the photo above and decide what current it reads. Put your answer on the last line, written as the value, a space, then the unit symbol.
1.2 kA
